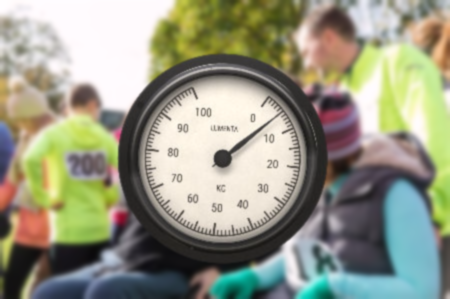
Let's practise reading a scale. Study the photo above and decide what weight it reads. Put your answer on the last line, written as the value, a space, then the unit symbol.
5 kg
